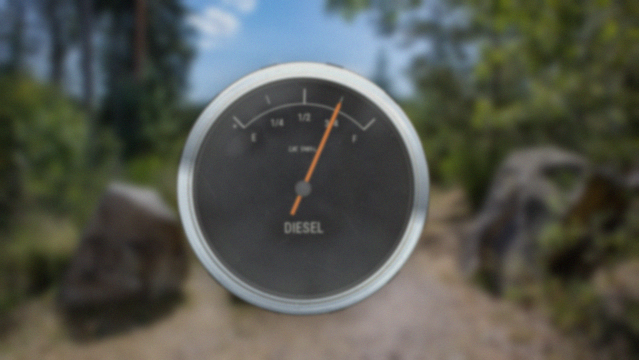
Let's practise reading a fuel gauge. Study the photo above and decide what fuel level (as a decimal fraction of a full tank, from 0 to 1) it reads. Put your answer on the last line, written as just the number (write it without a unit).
0.75
